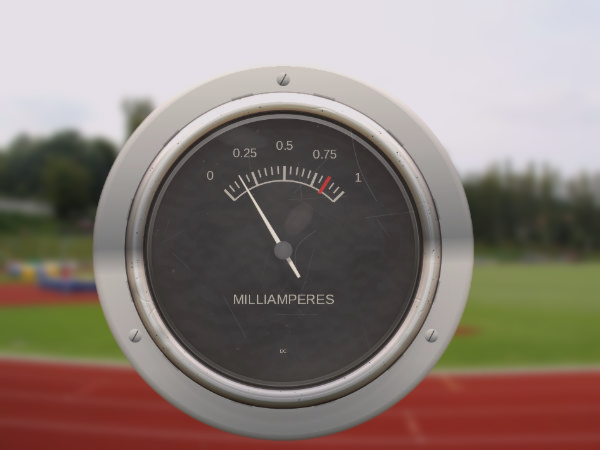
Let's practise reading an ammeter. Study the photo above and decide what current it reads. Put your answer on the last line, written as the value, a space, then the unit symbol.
0.15 mA
